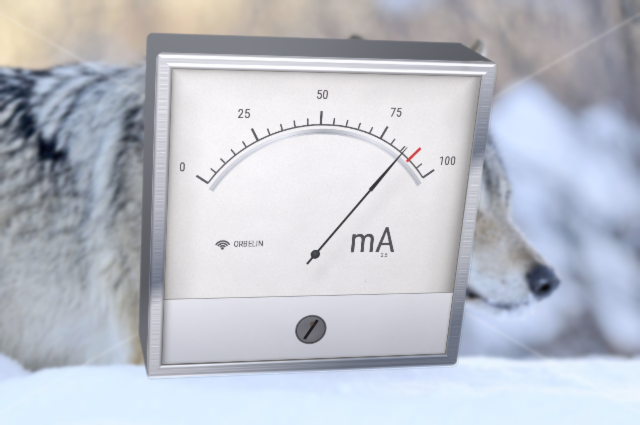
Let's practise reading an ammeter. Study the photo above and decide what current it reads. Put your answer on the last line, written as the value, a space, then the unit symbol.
85 mA
